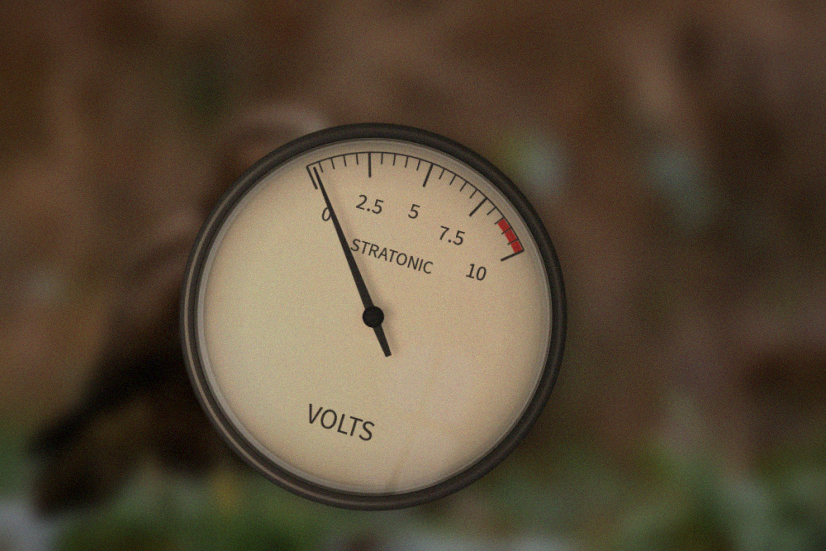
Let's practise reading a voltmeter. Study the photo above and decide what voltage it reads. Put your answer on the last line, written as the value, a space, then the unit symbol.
0.25 V
